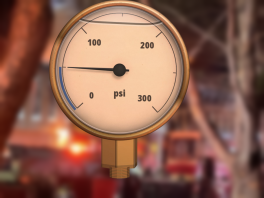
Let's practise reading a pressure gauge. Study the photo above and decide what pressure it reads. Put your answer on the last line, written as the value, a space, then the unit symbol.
50 psi
